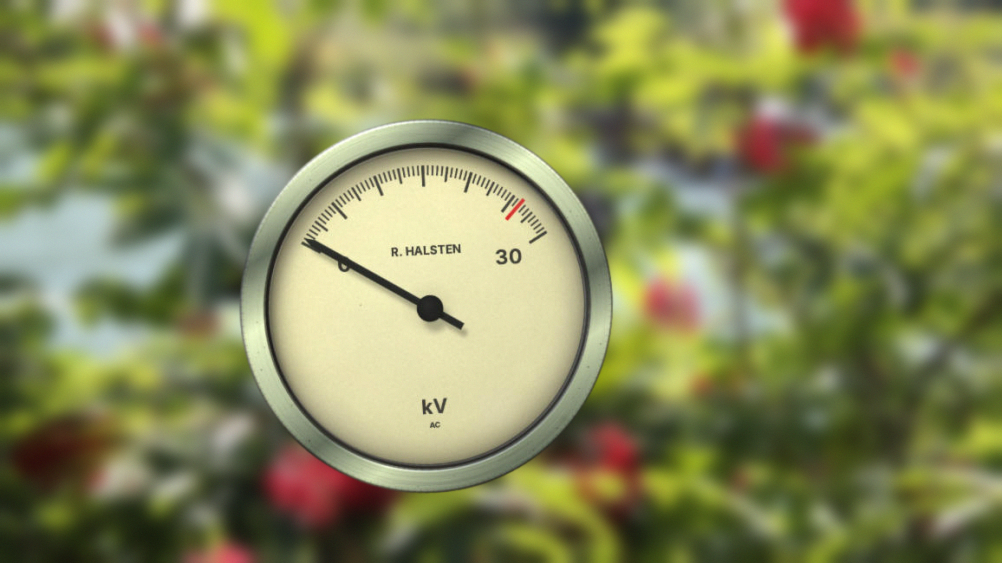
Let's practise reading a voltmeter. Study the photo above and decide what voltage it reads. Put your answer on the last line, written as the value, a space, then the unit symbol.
0.5 kV
